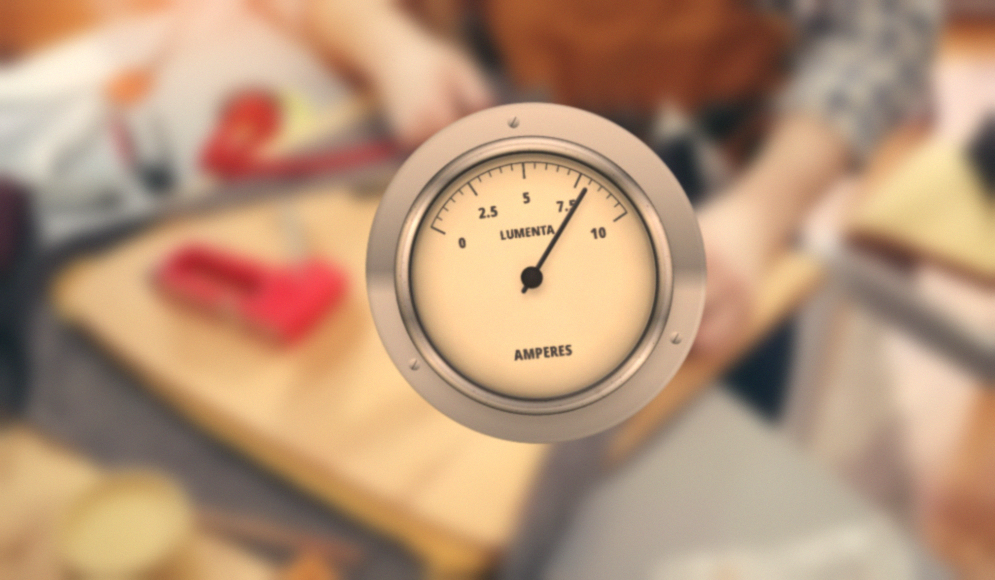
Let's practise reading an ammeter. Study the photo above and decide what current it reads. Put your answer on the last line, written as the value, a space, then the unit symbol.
8 A
